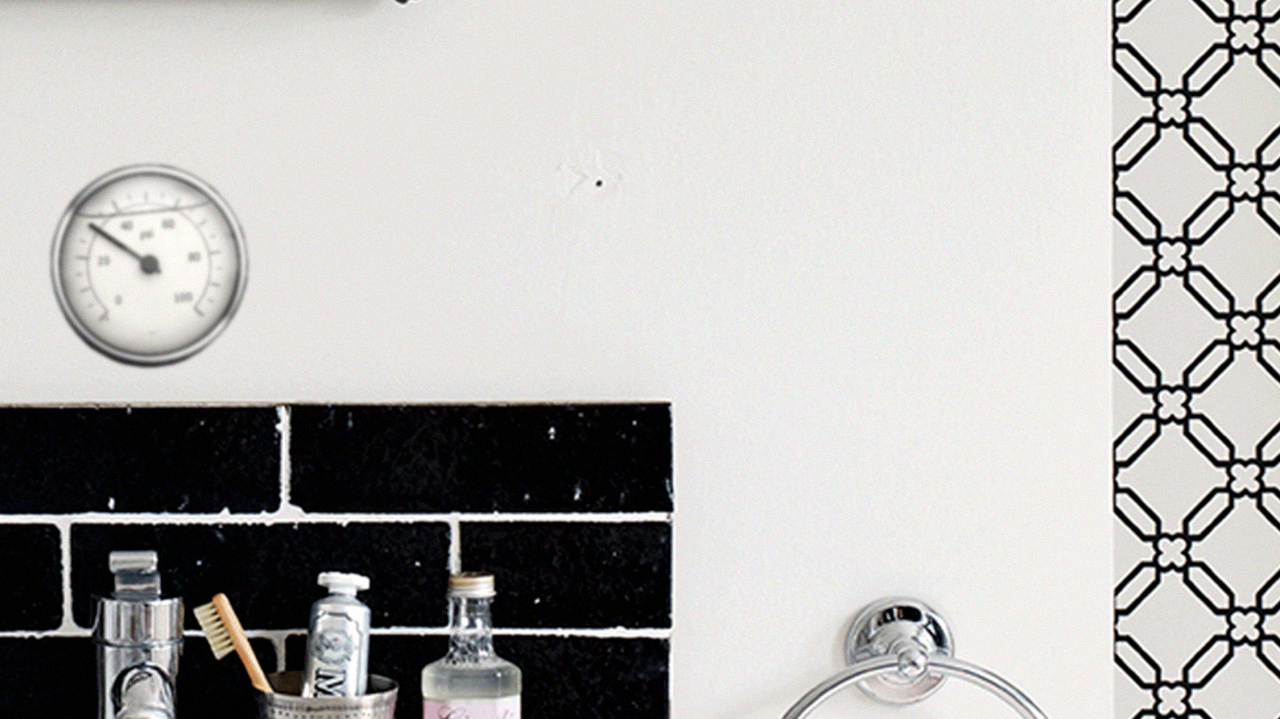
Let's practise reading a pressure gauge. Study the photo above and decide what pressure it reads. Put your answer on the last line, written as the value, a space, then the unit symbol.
30 psi
